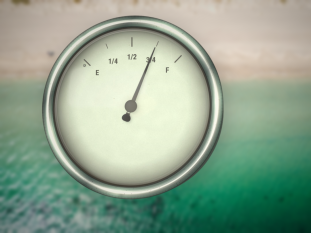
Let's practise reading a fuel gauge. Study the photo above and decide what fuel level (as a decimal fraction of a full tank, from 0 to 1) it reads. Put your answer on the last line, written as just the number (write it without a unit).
0.75
